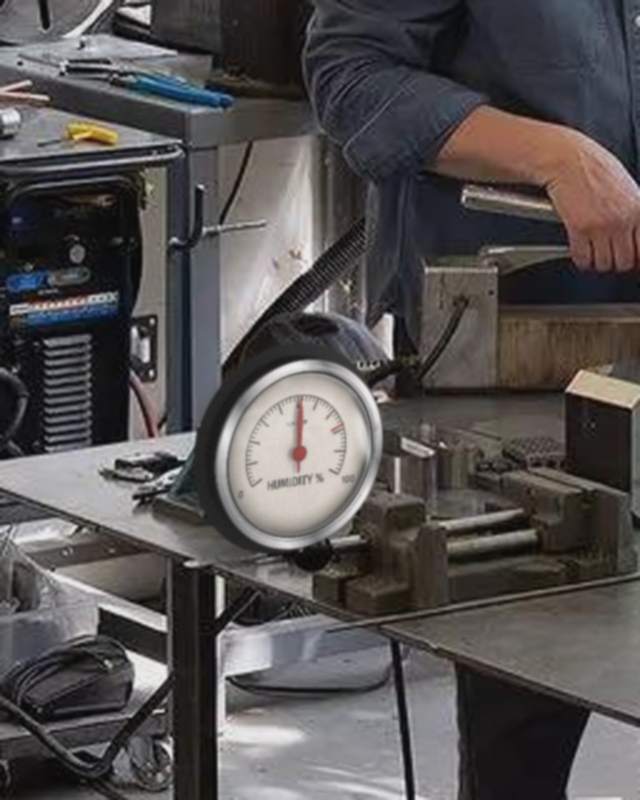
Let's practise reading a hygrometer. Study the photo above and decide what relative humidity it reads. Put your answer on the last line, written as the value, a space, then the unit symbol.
50 %
